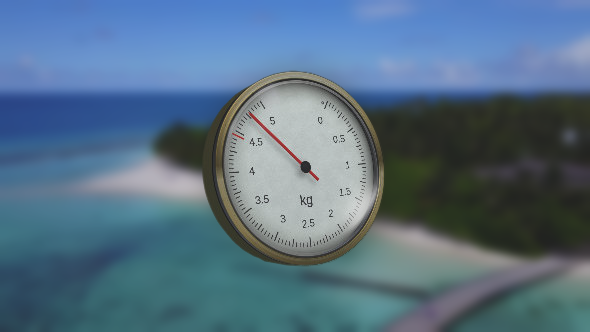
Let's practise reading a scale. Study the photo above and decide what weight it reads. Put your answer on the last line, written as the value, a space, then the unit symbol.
4.75 kg
